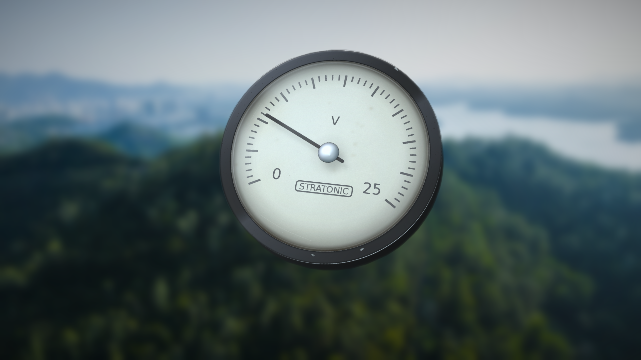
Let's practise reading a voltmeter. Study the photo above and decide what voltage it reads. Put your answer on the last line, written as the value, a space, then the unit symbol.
5.5 V
